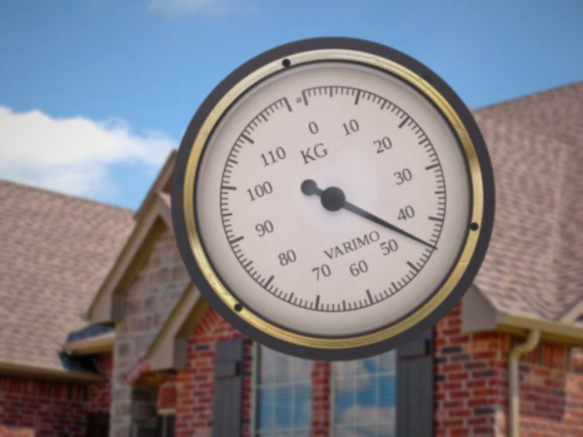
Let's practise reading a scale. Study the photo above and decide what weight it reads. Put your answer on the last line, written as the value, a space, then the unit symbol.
45 kg
